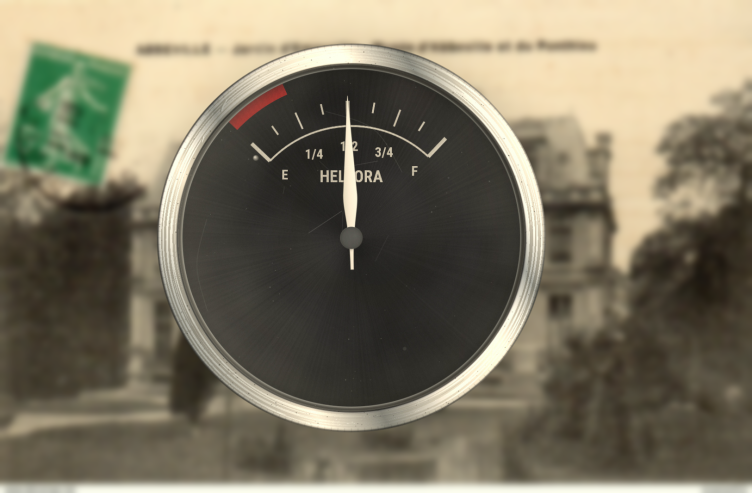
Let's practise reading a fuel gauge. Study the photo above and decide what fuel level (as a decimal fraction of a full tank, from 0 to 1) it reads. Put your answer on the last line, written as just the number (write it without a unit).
0.5
